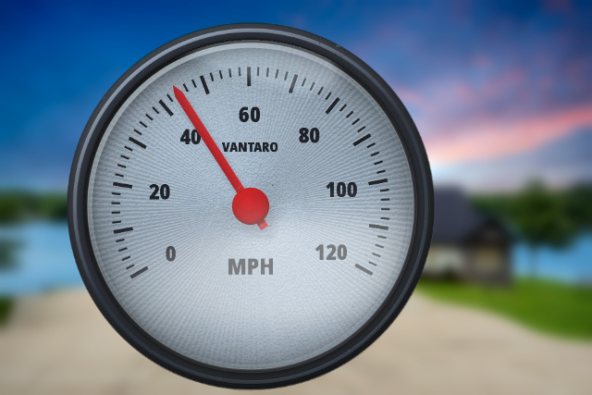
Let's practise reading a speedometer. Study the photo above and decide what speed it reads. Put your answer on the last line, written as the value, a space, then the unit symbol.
44 mph
